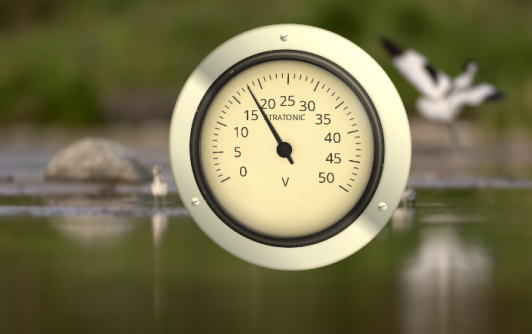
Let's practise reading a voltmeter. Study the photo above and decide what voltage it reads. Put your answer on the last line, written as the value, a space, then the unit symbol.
18 V
